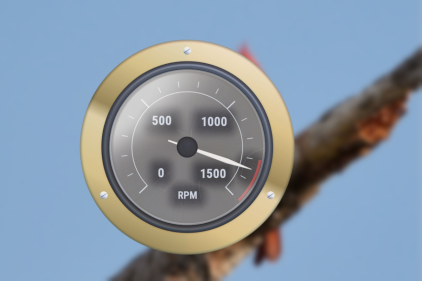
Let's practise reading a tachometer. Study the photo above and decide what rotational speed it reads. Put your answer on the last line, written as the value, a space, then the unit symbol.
1350 rpm
